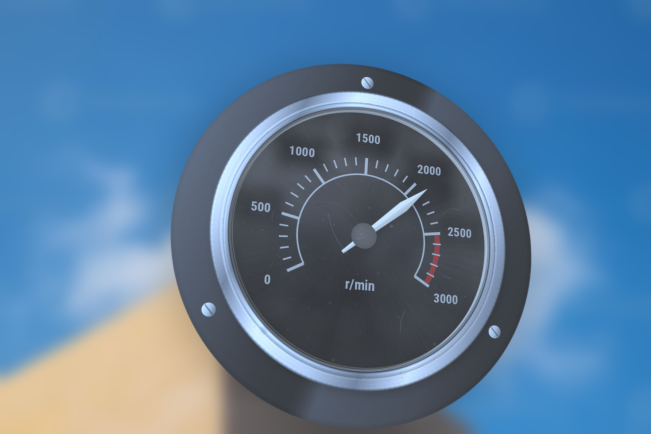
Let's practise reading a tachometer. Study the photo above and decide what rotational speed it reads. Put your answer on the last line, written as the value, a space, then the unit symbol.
2100 rpm
